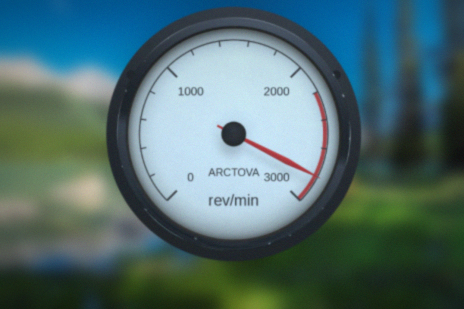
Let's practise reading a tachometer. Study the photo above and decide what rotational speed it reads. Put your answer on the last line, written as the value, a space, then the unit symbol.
2800 rpm
